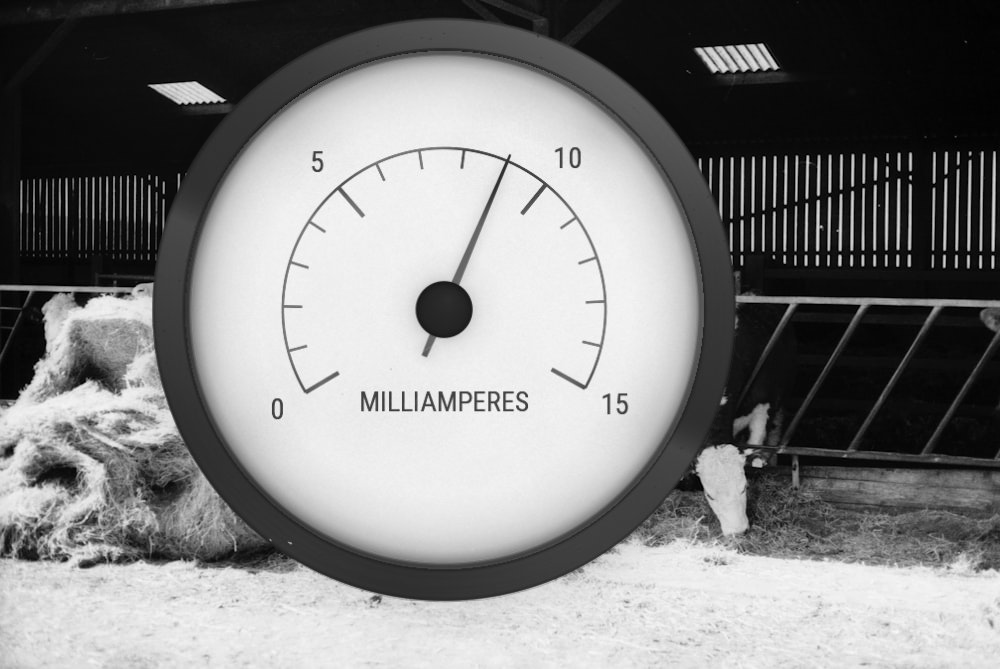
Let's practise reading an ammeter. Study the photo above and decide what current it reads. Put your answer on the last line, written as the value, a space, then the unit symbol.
9 mA
